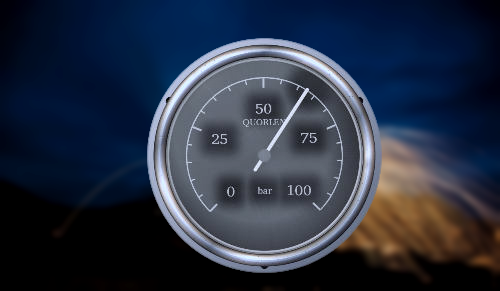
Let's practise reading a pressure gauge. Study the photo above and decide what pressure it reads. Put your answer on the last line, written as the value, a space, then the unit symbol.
62.5 bar
